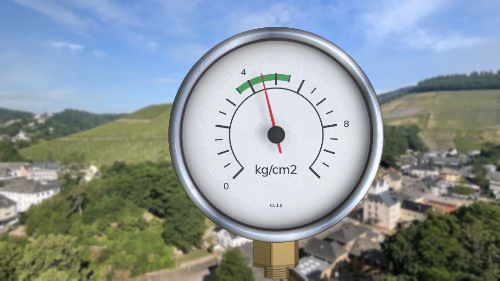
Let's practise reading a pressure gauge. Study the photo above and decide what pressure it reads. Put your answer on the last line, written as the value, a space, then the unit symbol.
4.5 kg/cm²
